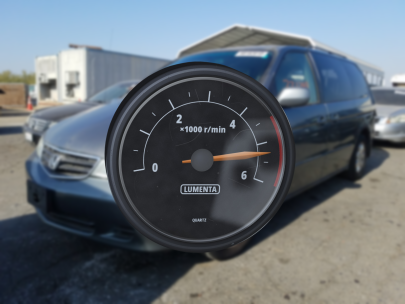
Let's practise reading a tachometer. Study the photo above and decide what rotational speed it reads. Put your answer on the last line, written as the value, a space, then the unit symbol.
5250 rpm
